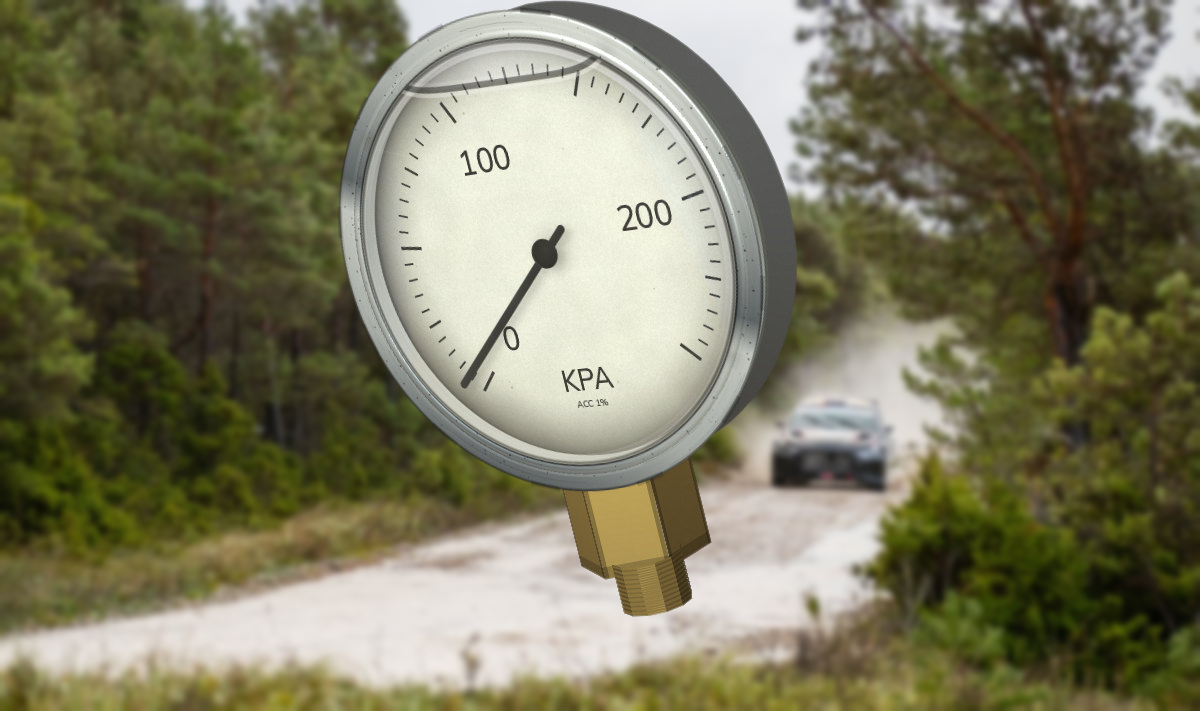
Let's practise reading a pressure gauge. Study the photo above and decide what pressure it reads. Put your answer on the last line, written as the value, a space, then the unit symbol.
5 kPa
